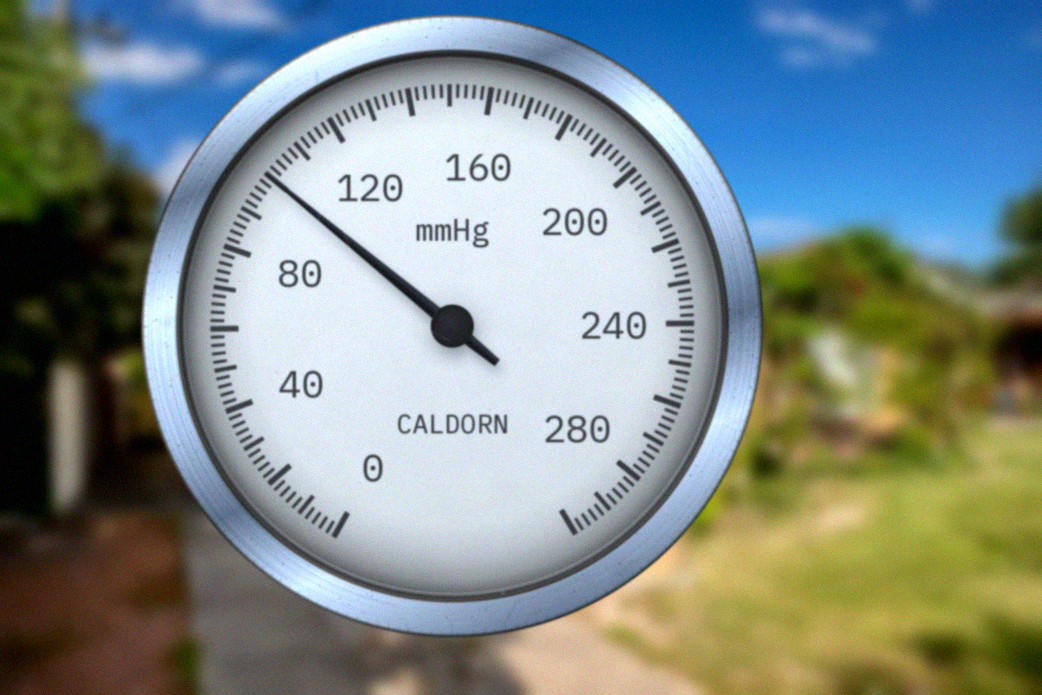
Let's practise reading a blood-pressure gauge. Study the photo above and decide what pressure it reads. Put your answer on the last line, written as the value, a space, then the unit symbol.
100 mmHg
